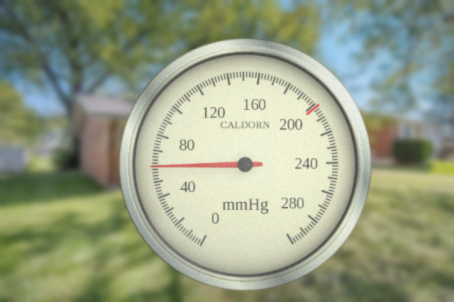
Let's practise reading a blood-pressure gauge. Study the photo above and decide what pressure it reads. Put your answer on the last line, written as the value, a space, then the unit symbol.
60 mmHg
